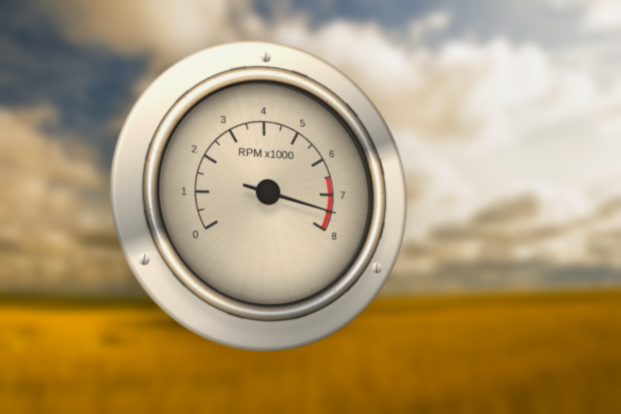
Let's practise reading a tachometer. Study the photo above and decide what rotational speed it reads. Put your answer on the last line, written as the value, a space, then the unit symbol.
7500 rpm
